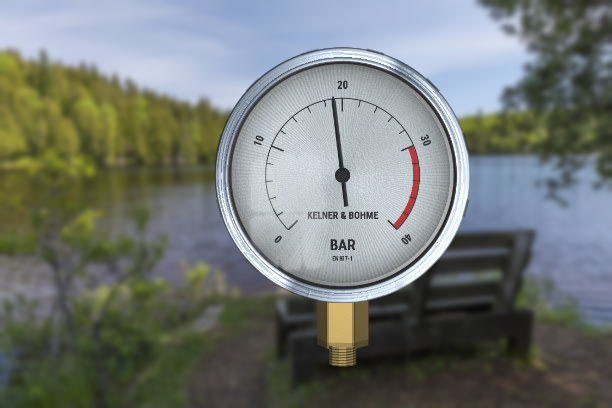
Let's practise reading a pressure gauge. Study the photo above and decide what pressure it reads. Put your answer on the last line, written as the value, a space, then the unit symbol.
19 bar
